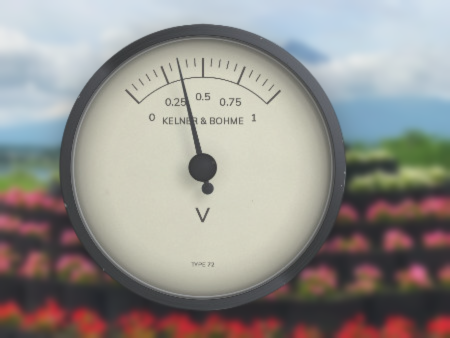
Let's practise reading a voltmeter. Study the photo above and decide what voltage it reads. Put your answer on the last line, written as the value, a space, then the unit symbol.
0.35 V
